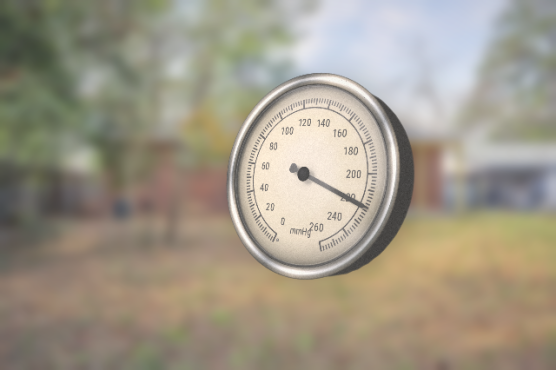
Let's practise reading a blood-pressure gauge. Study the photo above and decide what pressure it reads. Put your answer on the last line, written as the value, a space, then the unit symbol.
220 mmHg
